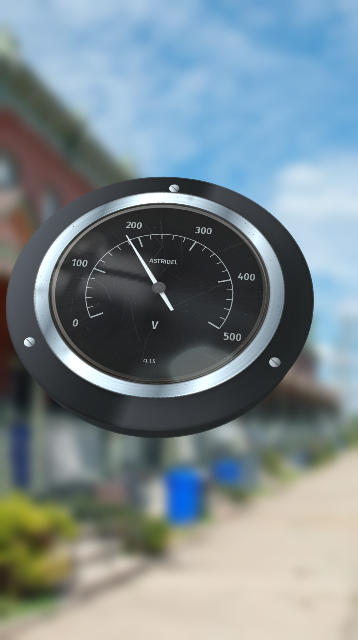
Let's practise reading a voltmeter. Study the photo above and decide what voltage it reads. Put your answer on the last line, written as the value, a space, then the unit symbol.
180 V
